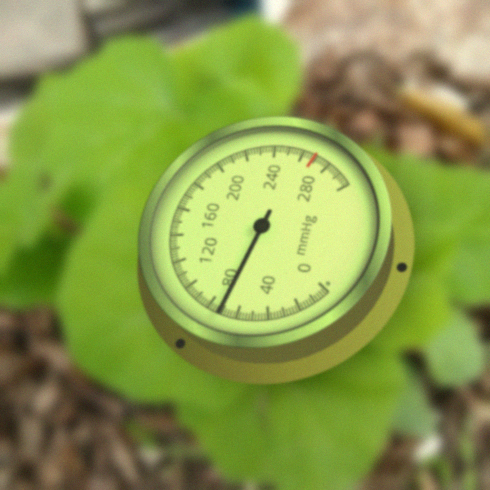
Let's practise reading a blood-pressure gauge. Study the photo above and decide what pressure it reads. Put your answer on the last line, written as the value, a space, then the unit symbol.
70 mmHg
